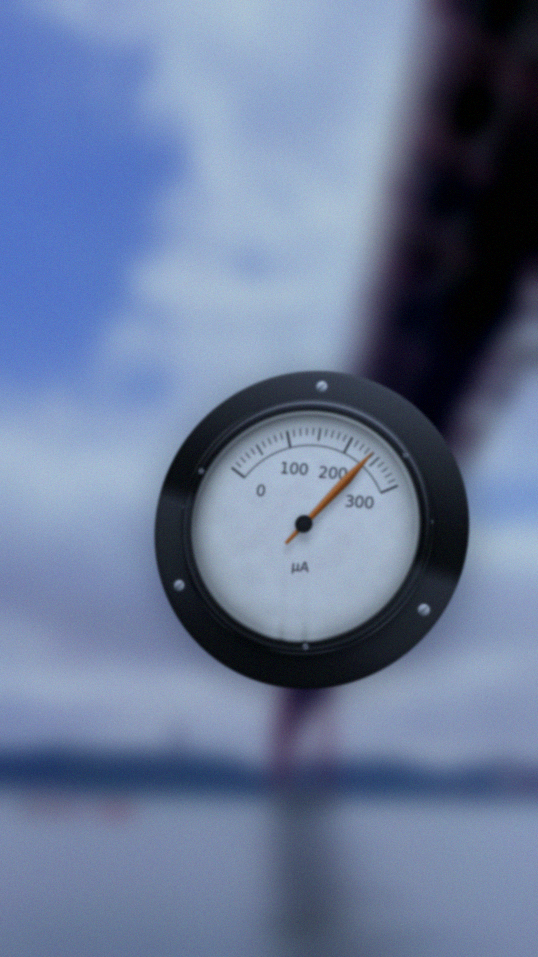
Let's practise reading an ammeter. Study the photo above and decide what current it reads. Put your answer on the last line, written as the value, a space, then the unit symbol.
240 µA
